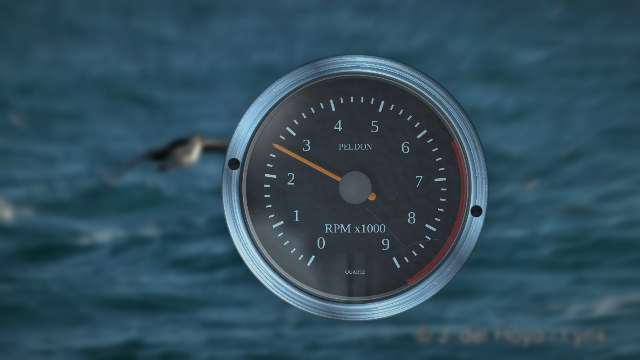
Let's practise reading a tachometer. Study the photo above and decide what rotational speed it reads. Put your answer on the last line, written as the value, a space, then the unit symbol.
2600 rpm
